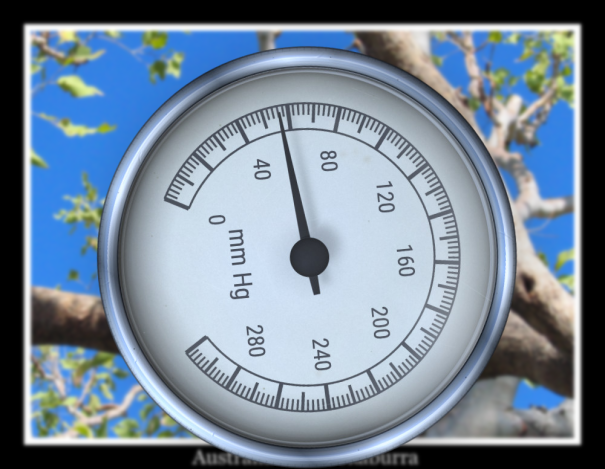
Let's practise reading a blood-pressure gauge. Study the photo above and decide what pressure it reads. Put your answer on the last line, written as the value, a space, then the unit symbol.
56 mmHg
